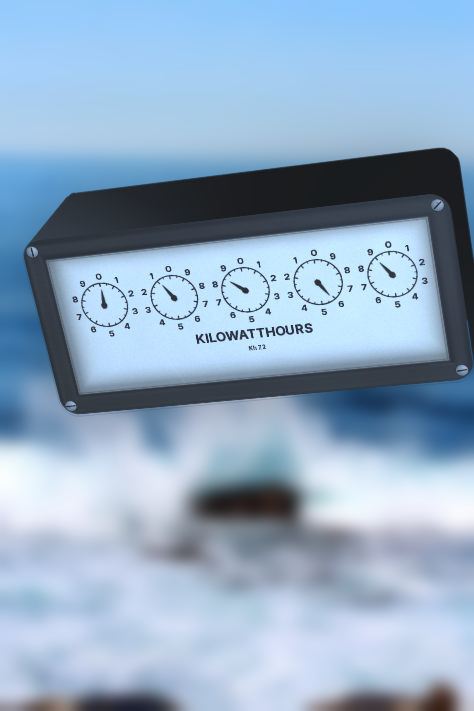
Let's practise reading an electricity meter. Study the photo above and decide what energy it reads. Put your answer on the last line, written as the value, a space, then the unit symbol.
859 kWh
